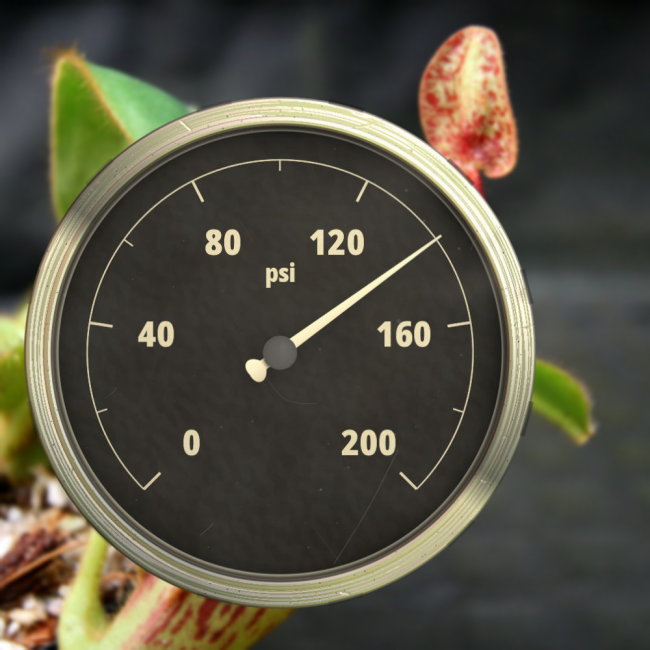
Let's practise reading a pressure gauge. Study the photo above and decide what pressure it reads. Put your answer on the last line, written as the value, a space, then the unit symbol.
140 psi
